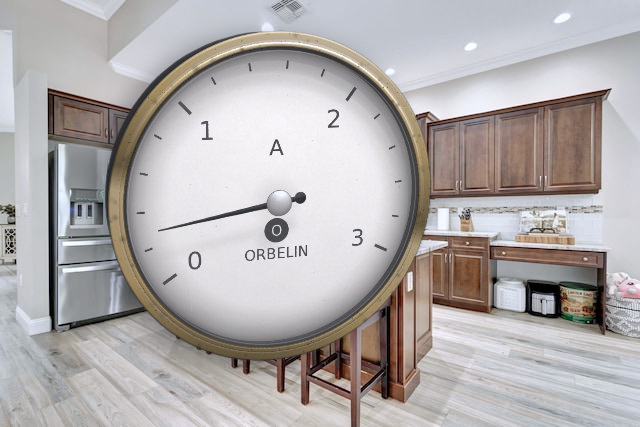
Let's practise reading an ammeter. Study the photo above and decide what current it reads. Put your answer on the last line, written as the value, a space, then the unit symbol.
0.3 A
